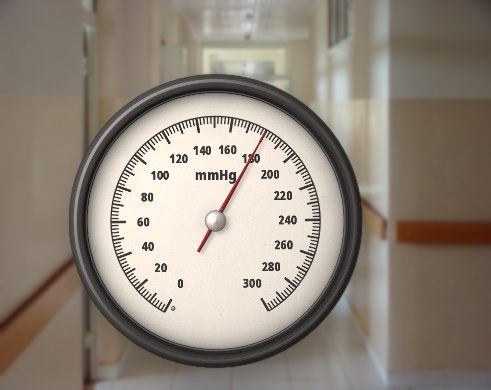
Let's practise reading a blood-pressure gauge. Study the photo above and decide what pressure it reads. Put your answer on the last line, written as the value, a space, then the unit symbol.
180 mmHg
